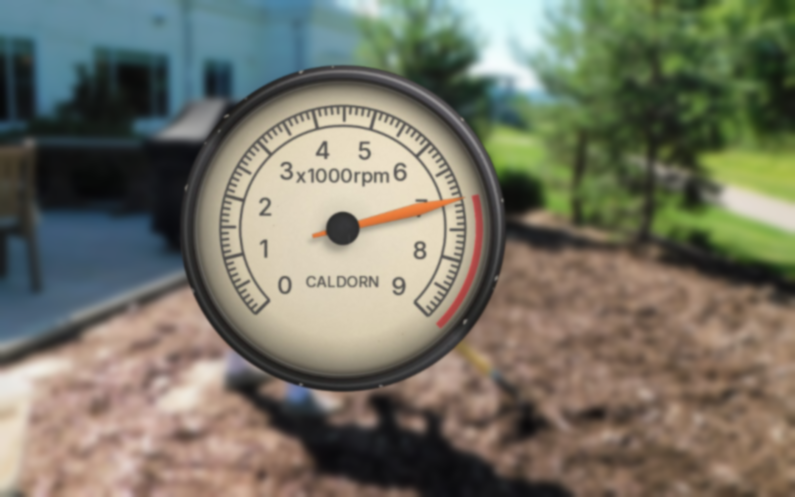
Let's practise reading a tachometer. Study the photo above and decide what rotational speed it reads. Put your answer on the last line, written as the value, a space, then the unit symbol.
7000 rpm
